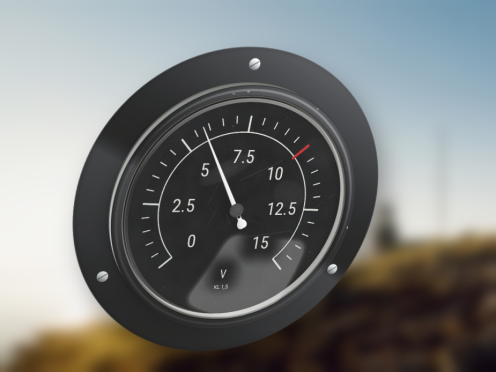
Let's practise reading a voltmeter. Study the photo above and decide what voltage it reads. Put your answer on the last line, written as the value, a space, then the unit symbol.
5.75 V
